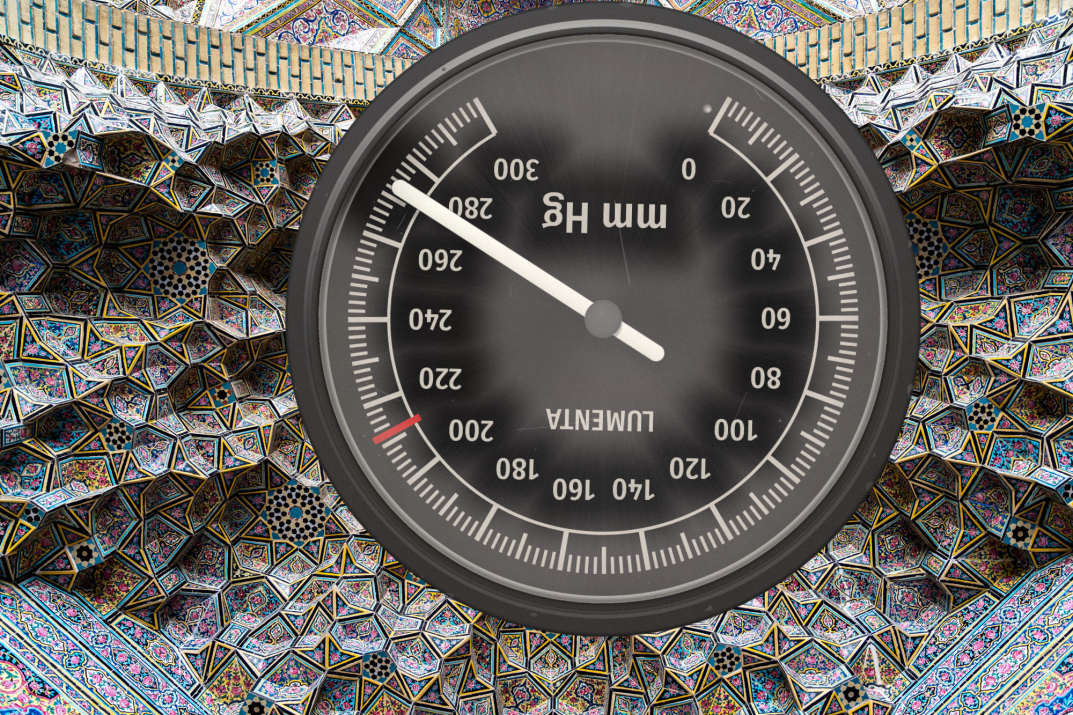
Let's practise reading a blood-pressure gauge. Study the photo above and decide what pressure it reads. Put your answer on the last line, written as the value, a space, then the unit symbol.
273 mmHg
